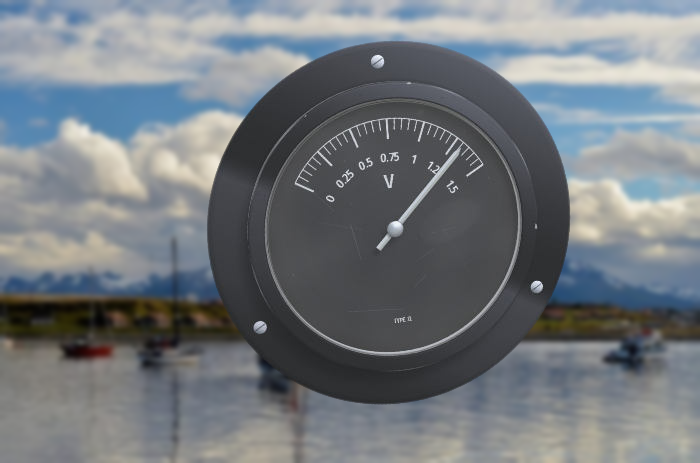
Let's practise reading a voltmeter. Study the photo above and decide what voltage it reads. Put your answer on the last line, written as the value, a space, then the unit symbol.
1.3 V
